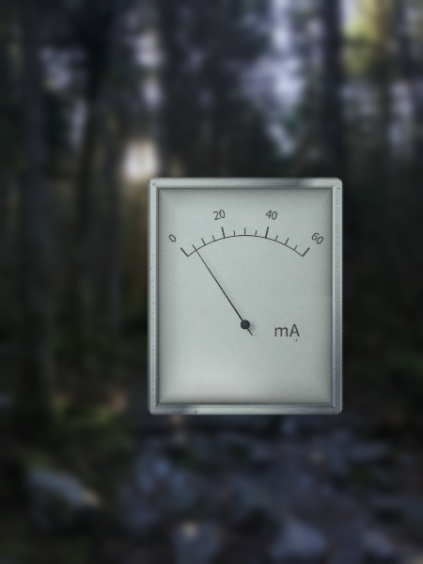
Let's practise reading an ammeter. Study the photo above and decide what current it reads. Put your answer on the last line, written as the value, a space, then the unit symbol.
5 mA
